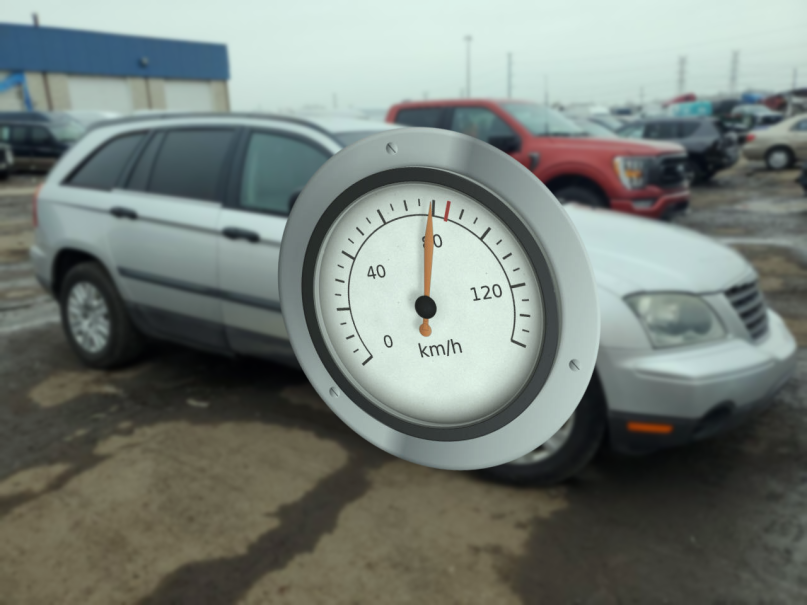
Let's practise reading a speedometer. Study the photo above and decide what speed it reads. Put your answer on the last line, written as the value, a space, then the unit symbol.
80 km/h
